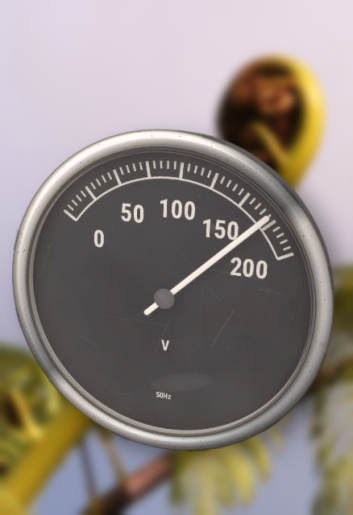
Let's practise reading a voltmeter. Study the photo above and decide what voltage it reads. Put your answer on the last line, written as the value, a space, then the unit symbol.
170 V
